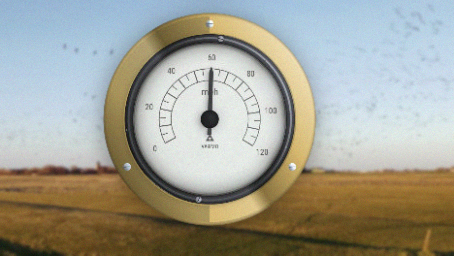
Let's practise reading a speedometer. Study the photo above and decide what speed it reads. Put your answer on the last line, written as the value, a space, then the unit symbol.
60 mph
